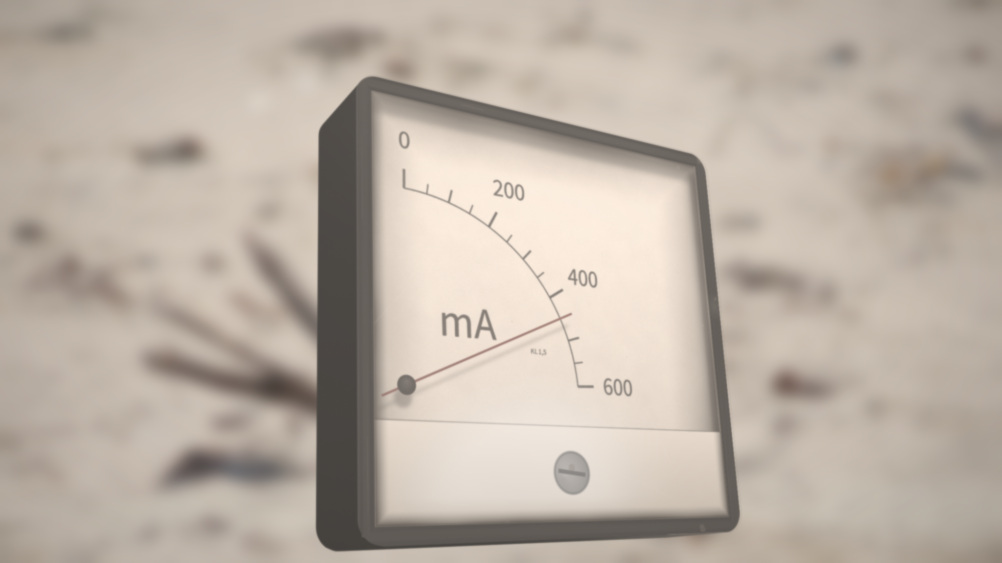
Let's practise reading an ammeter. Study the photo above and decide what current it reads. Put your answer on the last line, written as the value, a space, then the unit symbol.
450 mA
